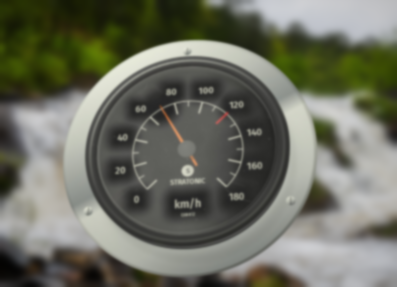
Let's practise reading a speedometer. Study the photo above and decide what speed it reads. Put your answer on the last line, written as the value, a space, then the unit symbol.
70 km/h
